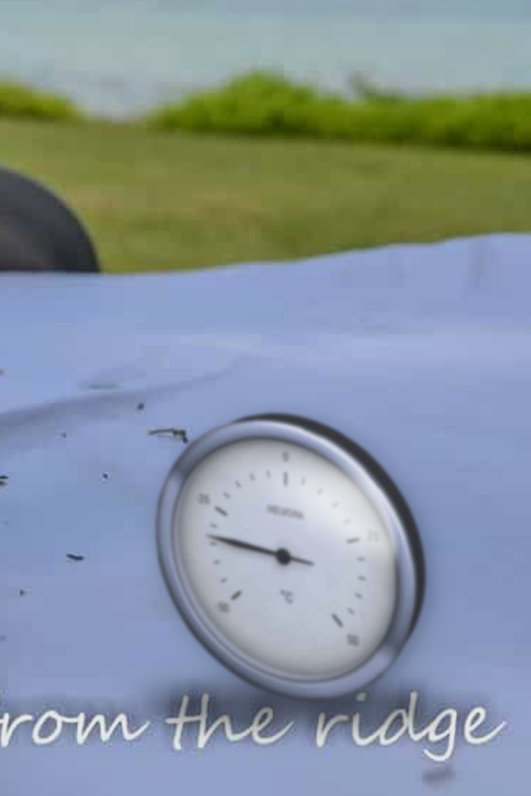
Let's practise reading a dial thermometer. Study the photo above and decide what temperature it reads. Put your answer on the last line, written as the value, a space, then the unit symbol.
-32.5 °C
